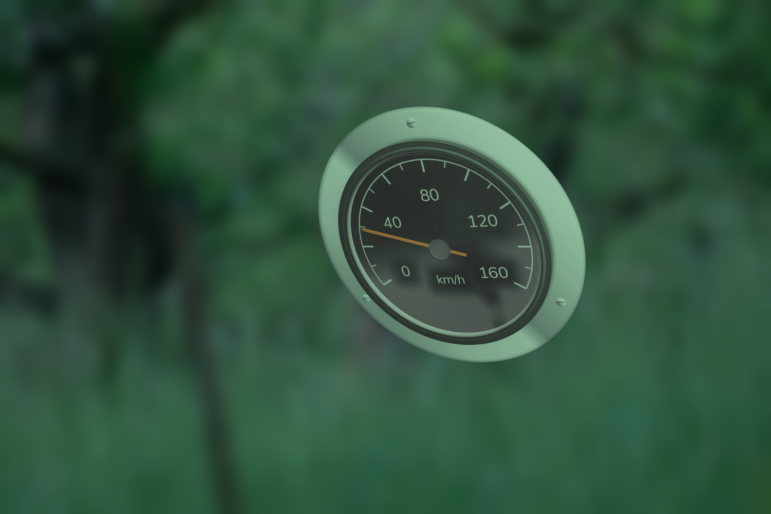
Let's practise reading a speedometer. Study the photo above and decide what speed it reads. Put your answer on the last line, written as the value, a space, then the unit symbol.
30 km/h
